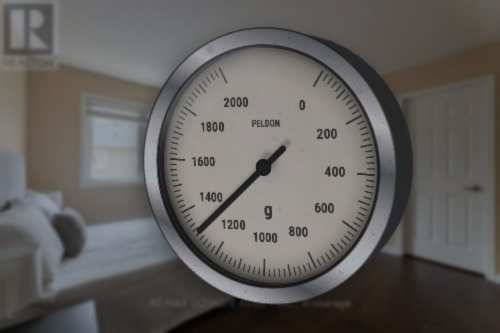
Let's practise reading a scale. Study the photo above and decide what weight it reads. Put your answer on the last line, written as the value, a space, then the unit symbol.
1300 g
